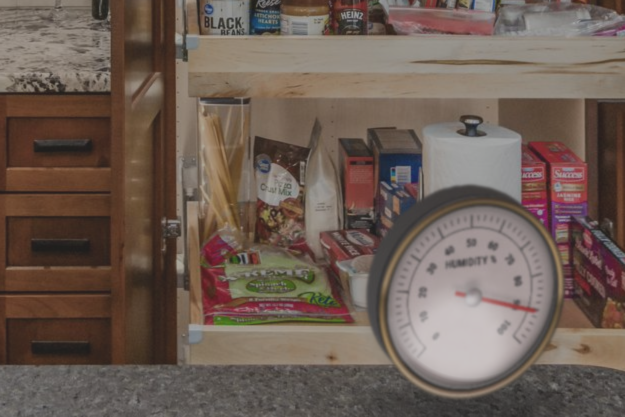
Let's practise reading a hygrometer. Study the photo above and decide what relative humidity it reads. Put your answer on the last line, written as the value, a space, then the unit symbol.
90 %
